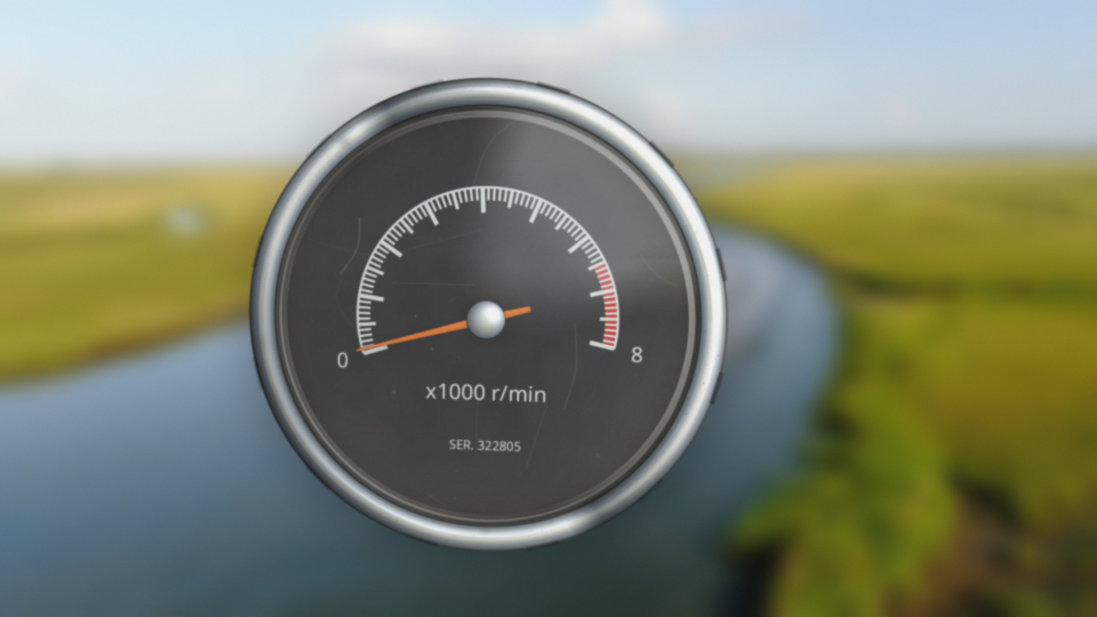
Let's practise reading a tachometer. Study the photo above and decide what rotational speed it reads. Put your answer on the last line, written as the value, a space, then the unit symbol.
100 rpm
